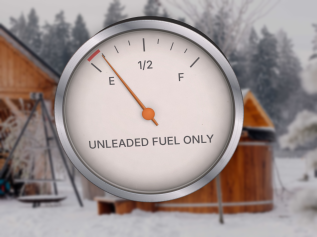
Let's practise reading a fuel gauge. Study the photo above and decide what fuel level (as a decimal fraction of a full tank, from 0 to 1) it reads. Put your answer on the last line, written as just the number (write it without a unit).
0.125
